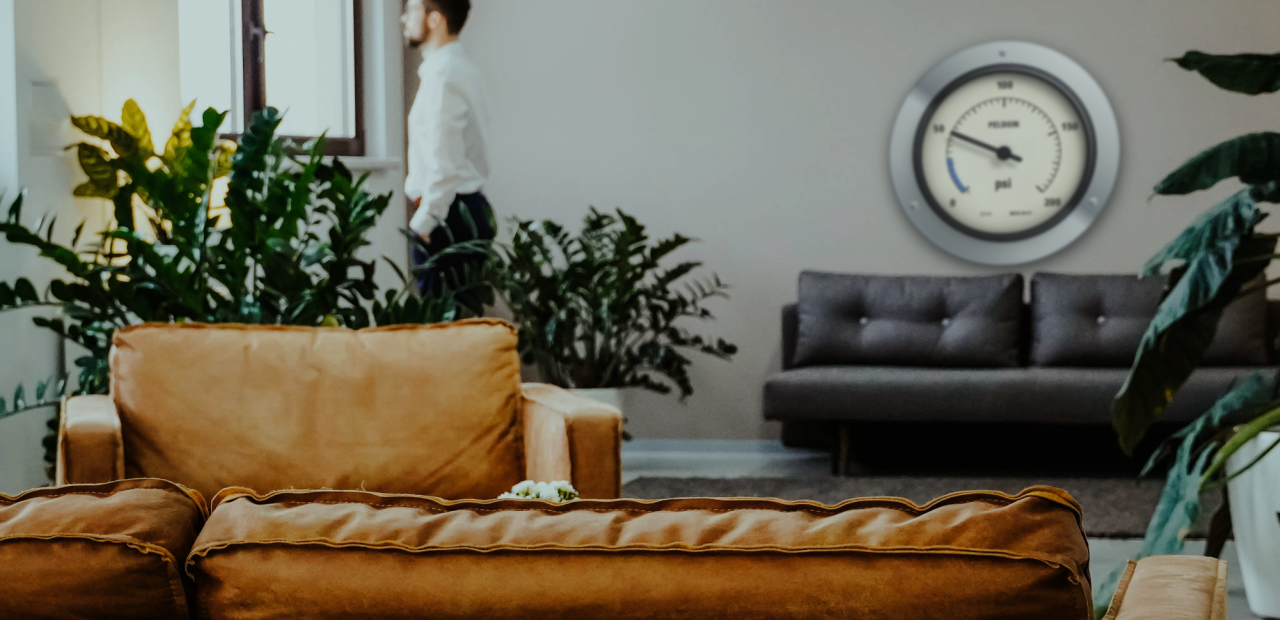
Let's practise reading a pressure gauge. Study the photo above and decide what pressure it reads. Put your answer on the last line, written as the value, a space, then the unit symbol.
50 psi
